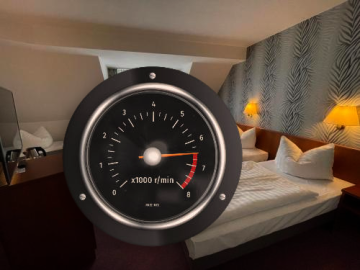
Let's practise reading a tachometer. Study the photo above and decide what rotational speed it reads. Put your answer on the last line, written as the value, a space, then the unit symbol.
6500 rpm
